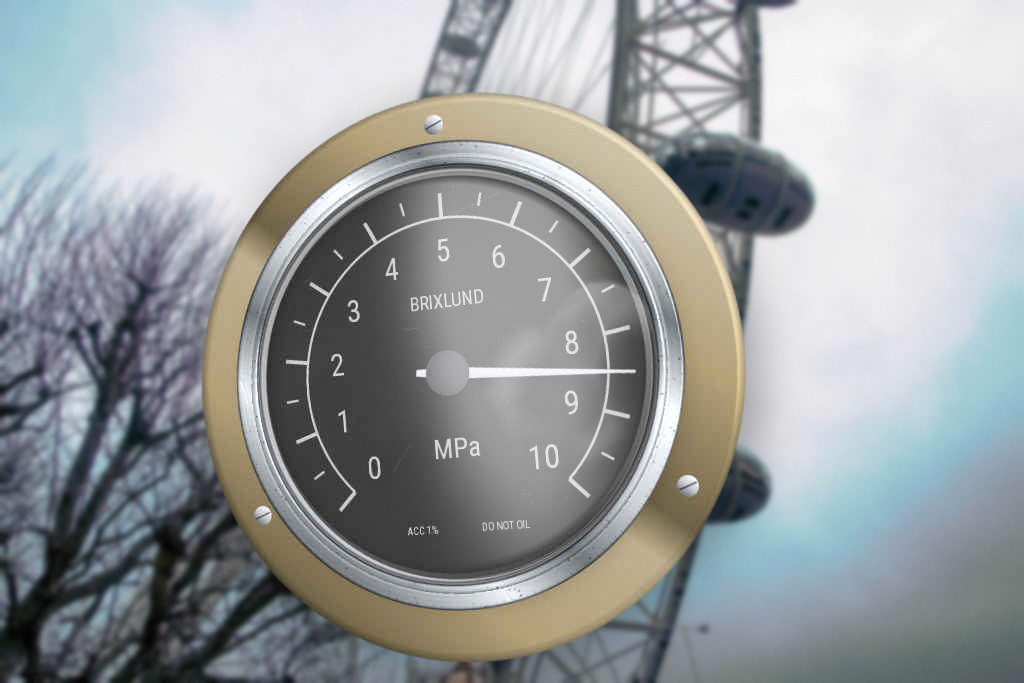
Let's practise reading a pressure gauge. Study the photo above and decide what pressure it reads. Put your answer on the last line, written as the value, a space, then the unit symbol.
8.5 MPa
